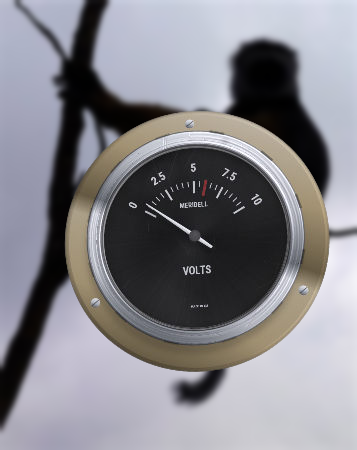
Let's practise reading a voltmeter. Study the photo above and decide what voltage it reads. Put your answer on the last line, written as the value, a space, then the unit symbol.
0.5 V
